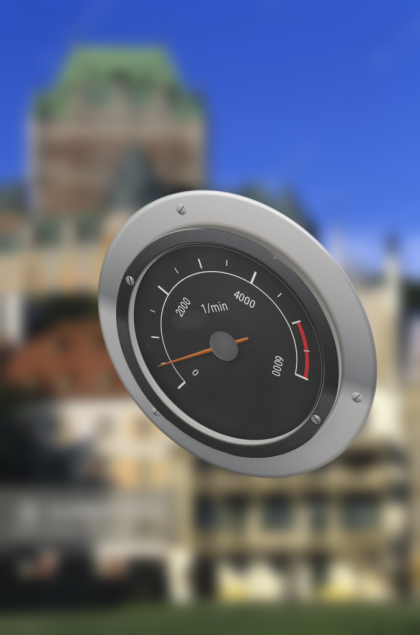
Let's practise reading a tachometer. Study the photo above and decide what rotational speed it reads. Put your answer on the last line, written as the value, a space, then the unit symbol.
500 rpm
